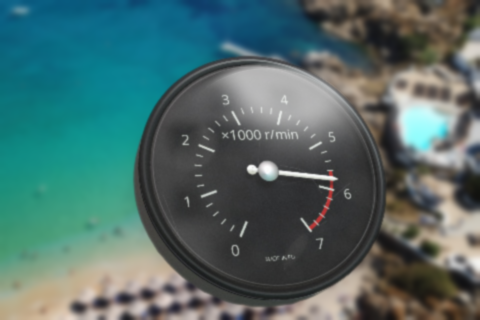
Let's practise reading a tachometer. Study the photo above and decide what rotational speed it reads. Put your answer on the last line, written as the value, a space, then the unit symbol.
5800 rpm
